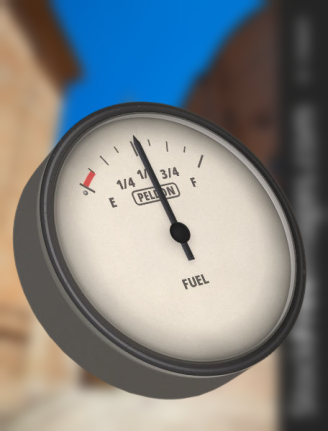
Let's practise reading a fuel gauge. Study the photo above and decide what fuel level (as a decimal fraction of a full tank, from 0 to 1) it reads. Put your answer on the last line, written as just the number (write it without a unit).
0.5
